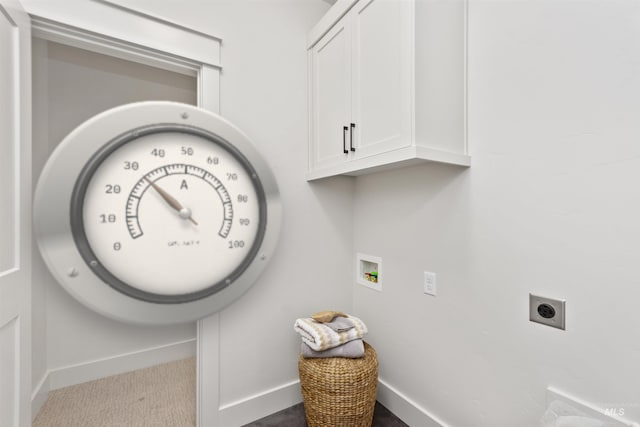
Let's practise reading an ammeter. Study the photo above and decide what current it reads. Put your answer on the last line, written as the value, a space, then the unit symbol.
30 A
